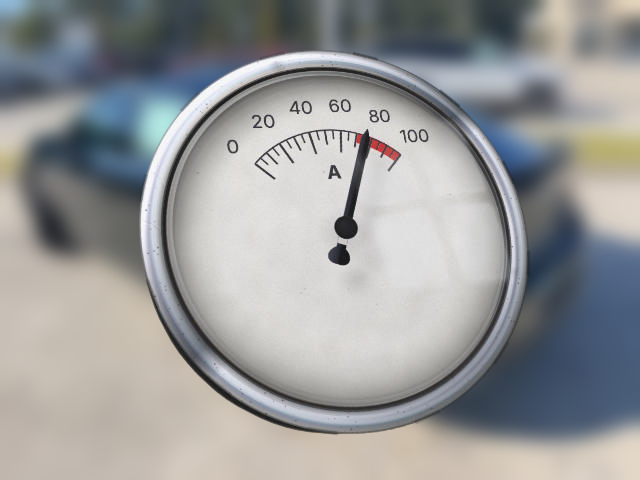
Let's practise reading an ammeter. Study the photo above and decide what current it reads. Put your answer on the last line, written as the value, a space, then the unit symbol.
75 A
